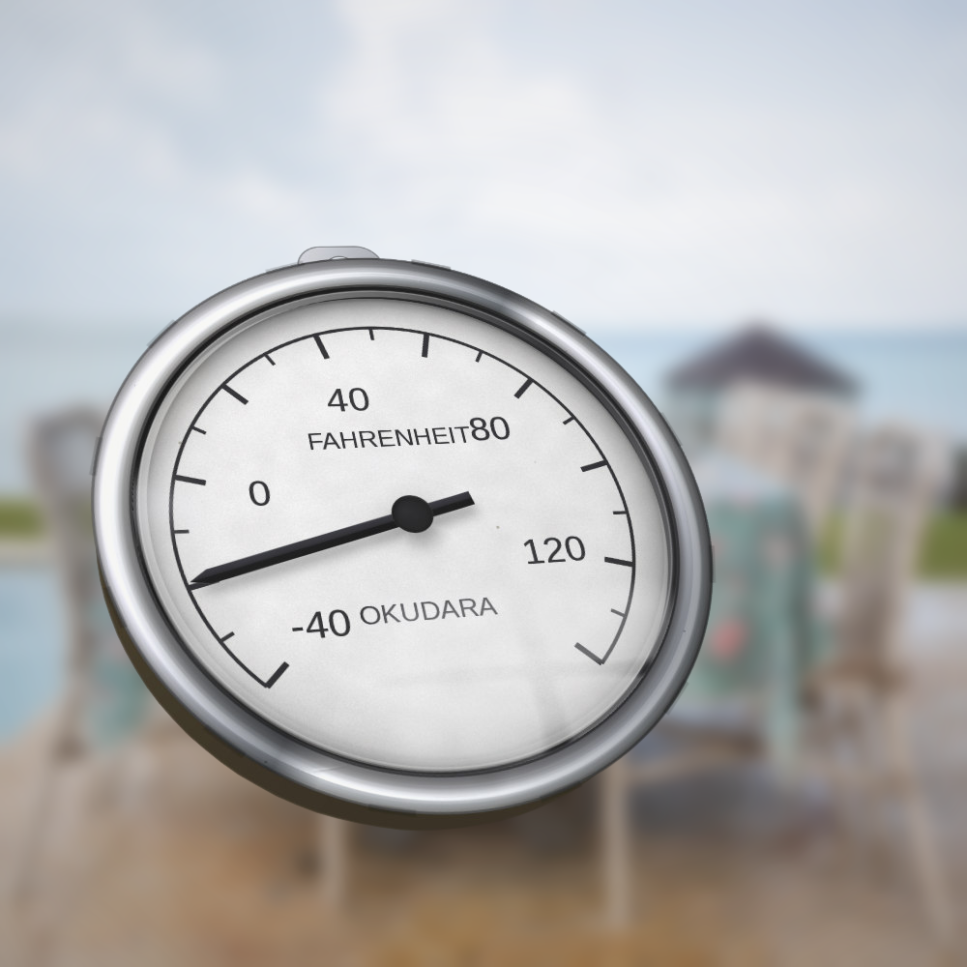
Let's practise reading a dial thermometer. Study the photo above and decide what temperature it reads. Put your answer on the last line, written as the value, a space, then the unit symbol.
-20 °F
